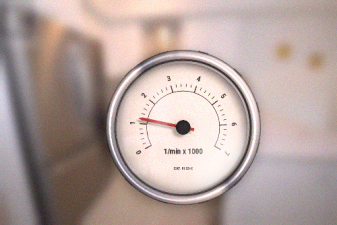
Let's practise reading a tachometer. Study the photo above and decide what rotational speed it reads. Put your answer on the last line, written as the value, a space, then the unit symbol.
1200 rpm
